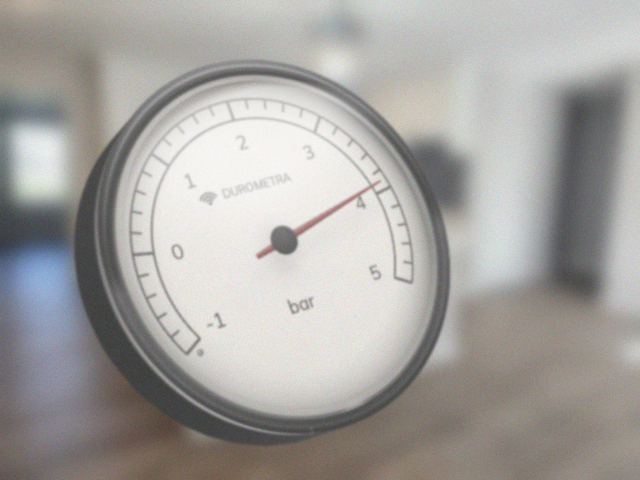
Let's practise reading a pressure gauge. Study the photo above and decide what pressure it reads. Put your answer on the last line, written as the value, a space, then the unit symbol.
3.9 bar
